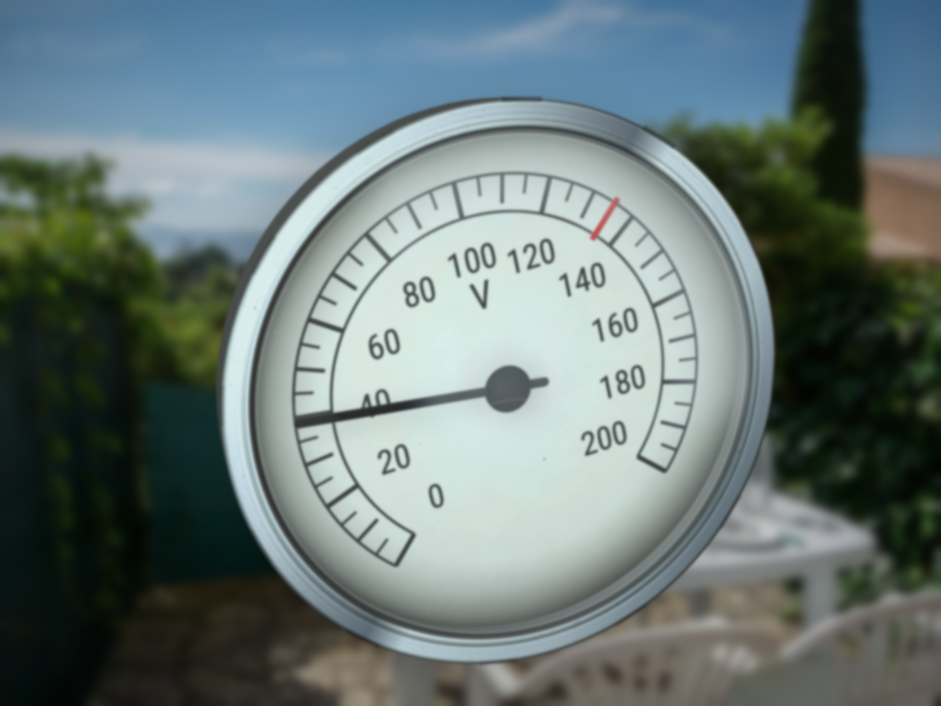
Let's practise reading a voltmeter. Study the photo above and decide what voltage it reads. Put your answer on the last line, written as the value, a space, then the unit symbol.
40 V
